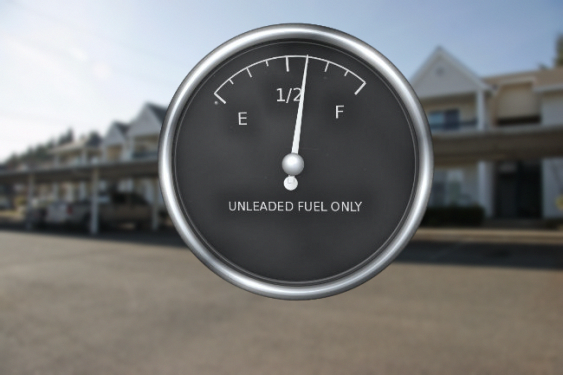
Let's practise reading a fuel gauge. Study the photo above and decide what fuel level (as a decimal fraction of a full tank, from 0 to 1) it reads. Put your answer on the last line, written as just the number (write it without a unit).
0.625
